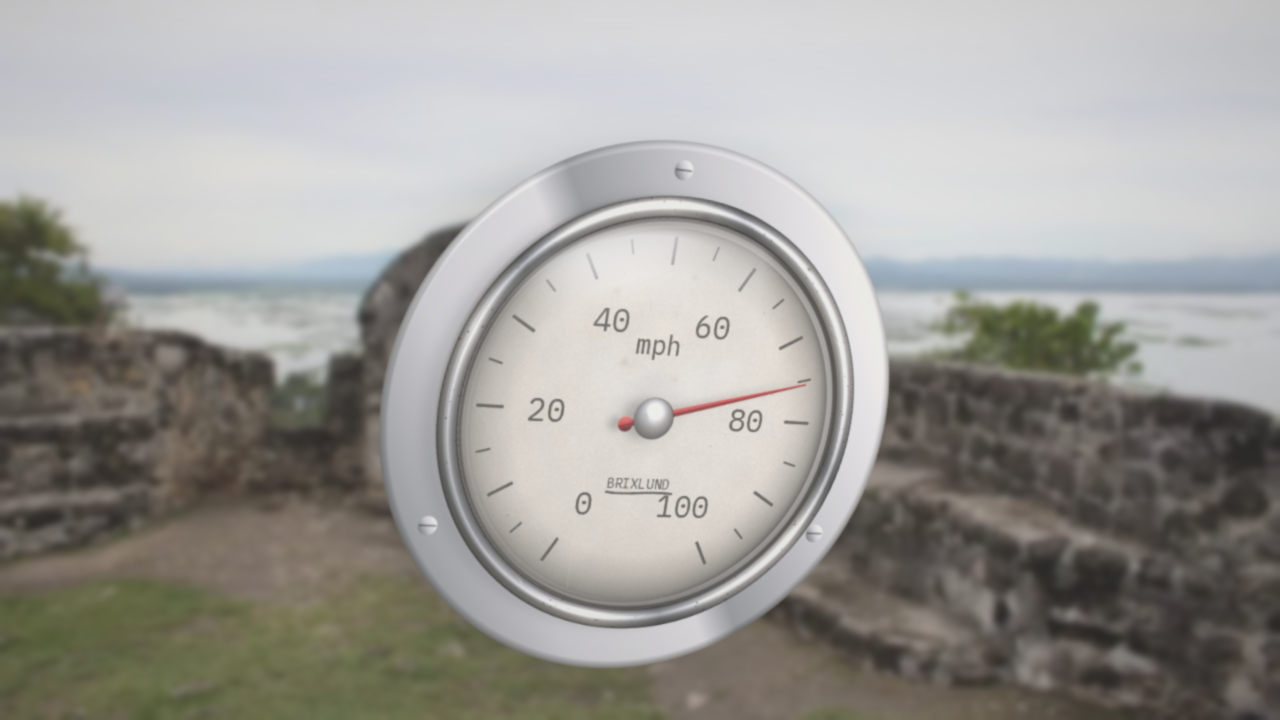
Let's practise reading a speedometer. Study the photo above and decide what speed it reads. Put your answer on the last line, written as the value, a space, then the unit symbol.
75 mph
